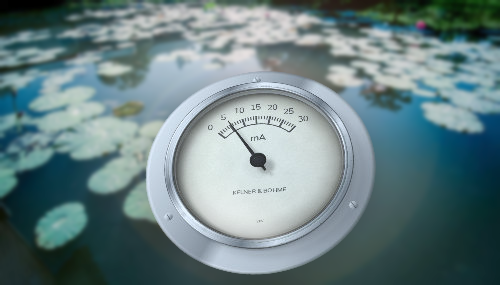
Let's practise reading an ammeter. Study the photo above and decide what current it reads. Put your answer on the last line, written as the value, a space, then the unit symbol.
5 mA
